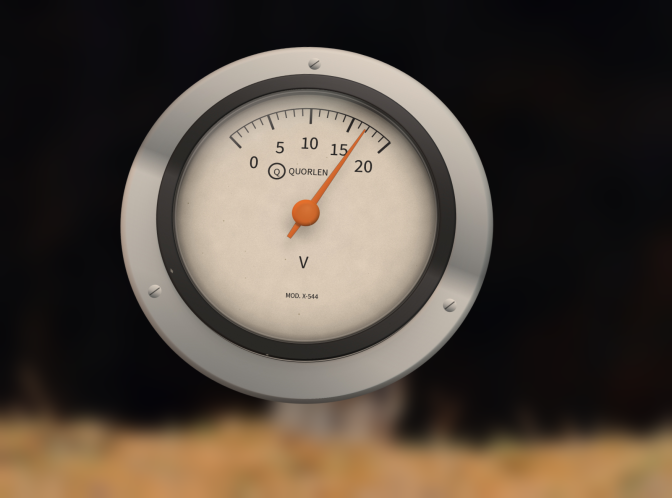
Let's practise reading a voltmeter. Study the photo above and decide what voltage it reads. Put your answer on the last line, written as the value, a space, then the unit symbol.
17 V
